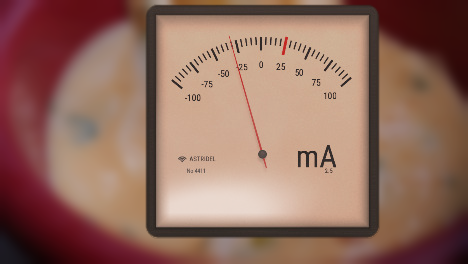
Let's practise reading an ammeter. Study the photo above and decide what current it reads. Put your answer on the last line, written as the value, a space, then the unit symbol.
-30 mA
